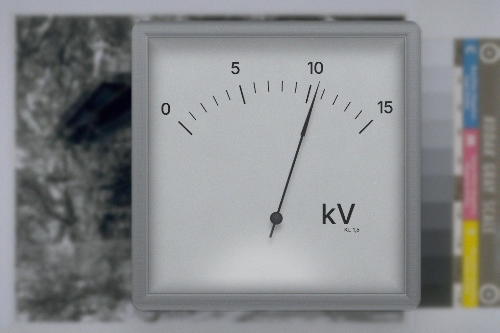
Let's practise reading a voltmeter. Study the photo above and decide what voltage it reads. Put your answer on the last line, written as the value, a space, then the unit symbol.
10.5 kV
